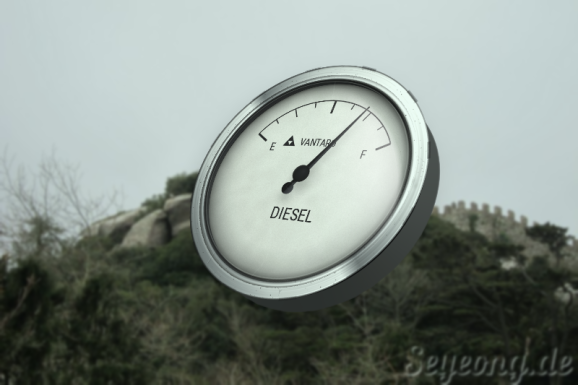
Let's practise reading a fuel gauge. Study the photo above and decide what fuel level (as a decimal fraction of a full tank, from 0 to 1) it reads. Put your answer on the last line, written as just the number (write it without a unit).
0.75
